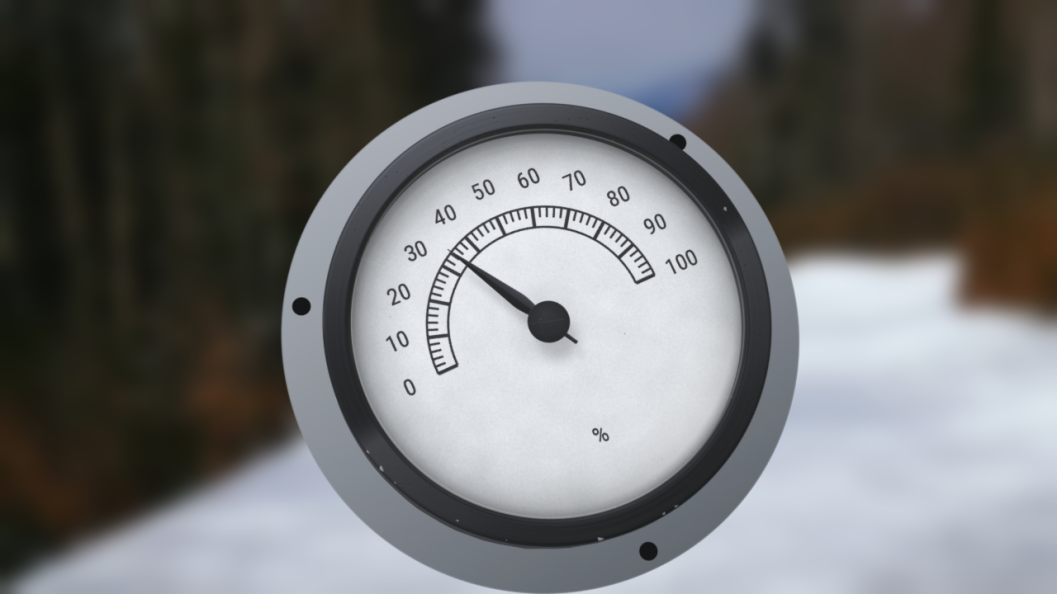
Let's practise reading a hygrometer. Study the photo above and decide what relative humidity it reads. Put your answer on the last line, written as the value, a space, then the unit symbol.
34 %
